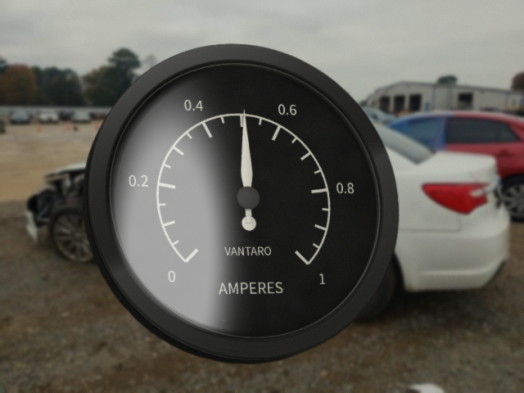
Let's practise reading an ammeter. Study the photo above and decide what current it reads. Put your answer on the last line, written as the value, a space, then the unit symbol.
0.5 A
